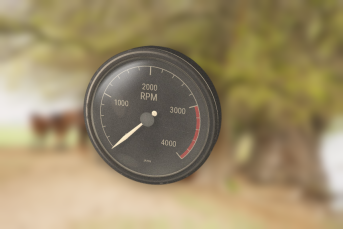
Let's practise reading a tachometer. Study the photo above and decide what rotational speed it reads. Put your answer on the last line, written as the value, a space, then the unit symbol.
0 rpm
